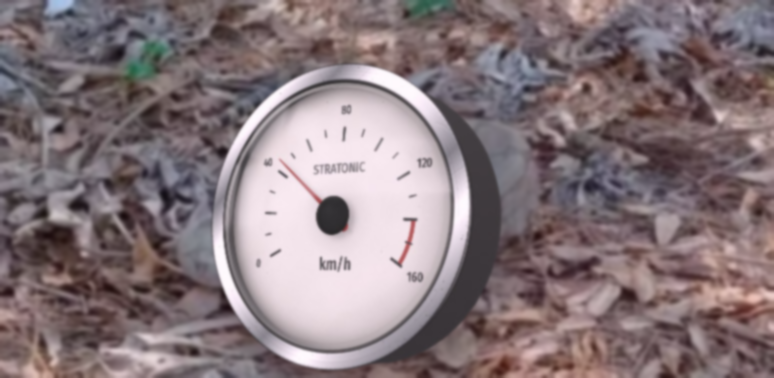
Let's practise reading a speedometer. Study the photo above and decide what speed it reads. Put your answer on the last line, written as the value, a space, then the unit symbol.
45 km/h
